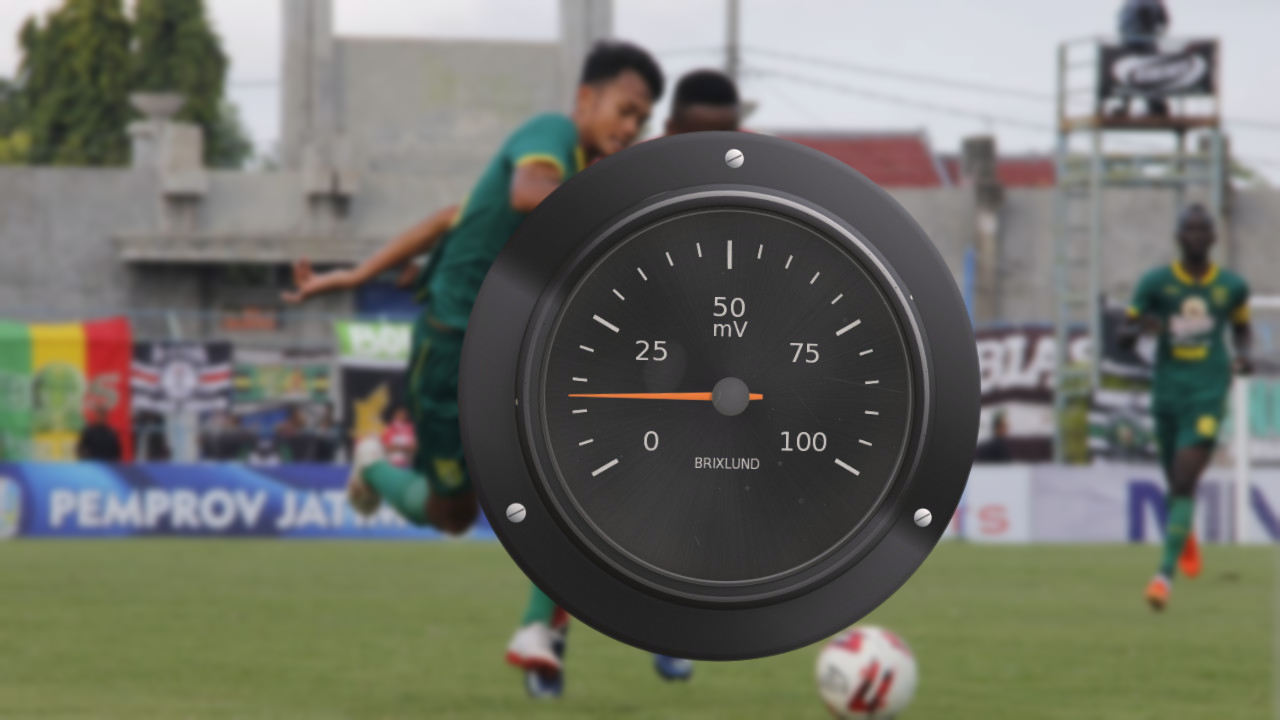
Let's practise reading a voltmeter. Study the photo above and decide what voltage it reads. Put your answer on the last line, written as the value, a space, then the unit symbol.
12.5 mV
